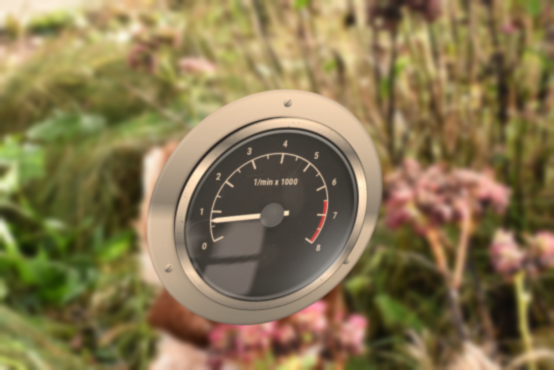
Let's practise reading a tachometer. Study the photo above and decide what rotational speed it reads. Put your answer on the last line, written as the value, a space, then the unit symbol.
750 rpm
